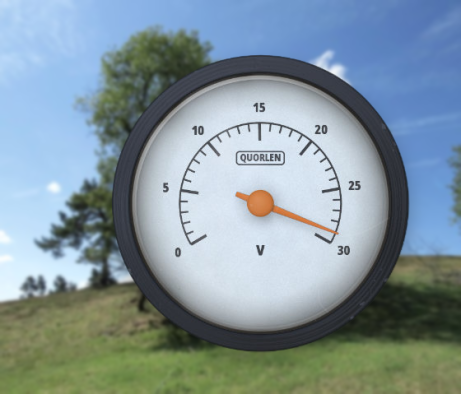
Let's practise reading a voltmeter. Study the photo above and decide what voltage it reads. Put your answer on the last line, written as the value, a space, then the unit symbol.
29 V
